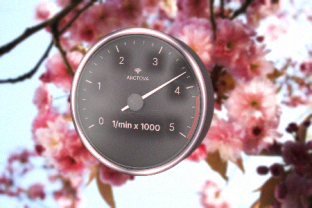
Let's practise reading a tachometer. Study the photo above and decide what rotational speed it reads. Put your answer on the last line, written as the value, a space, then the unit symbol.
3700 rpm
